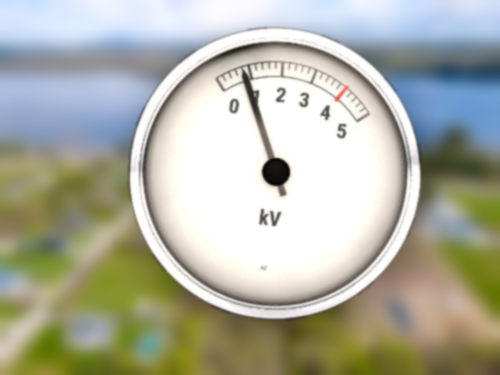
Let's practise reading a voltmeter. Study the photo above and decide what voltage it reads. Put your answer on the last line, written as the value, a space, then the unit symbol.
0.8 kV
